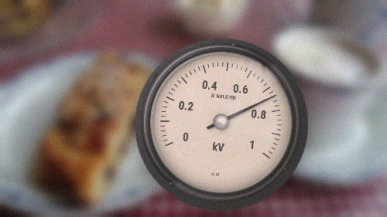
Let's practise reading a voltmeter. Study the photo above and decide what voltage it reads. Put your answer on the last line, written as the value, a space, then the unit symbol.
0.74 kV
